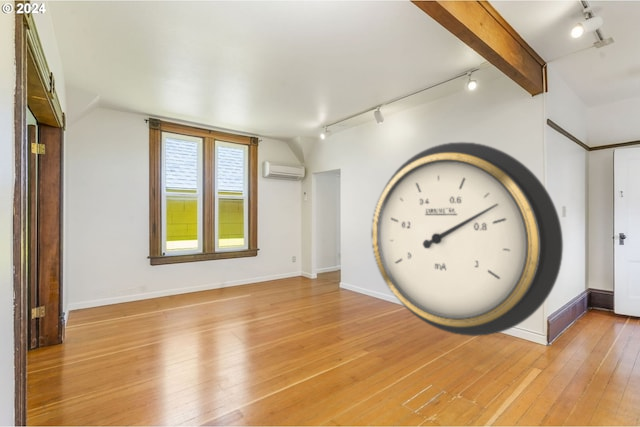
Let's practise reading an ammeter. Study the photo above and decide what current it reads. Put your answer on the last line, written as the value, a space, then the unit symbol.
0.75 mA
